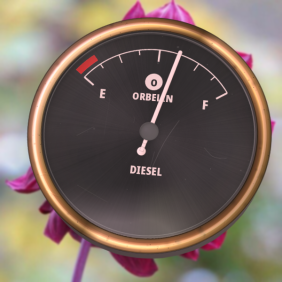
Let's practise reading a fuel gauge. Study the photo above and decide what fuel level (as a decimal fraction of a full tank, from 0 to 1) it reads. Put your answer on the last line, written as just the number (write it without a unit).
0.625
